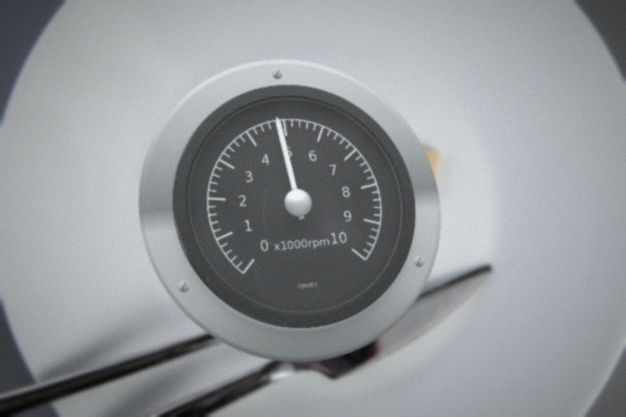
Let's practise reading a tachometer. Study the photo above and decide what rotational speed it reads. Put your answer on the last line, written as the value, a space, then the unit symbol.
4800 rpm
